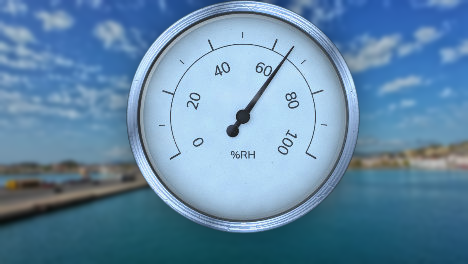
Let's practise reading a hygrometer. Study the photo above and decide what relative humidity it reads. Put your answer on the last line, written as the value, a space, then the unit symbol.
65 %
